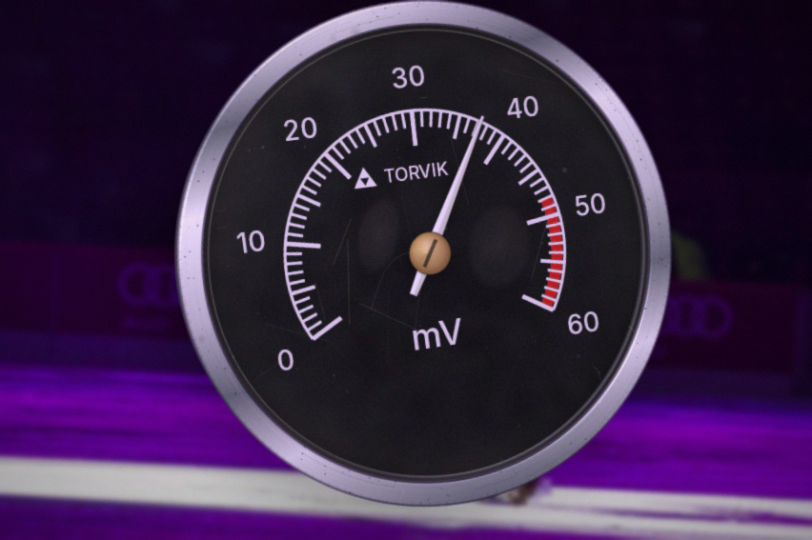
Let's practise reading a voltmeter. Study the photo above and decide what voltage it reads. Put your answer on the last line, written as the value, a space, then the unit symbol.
37 mV
